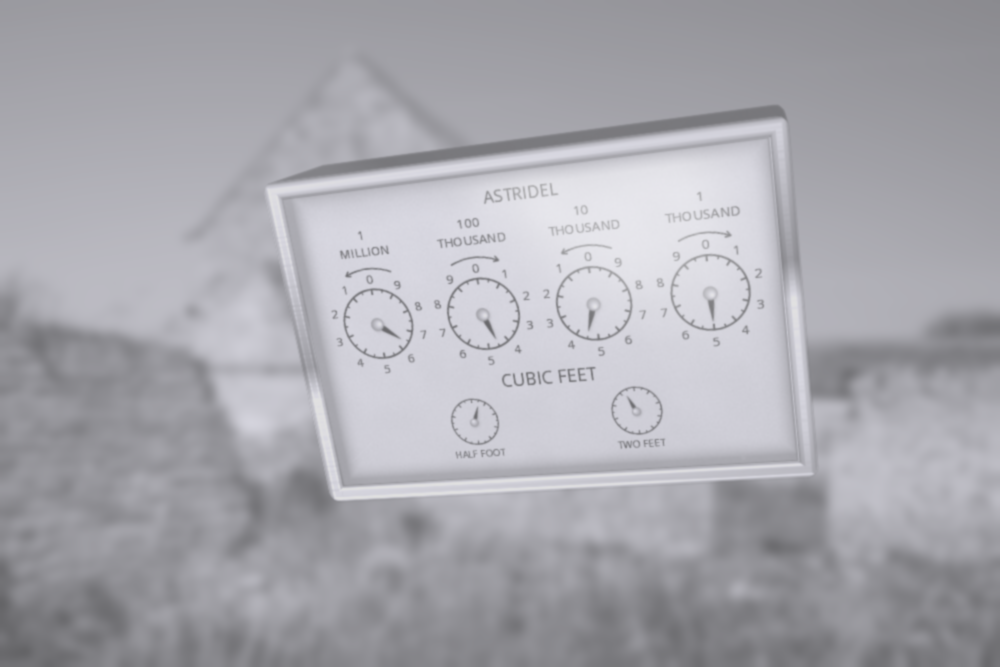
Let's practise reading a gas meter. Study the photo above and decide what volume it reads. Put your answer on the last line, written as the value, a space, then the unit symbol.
644500 ft³
